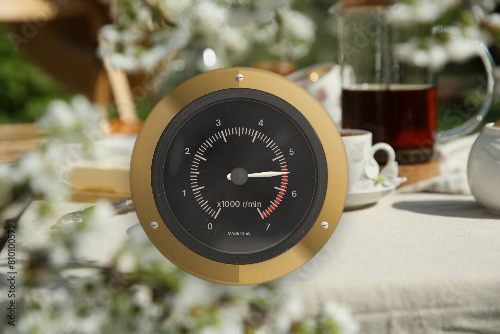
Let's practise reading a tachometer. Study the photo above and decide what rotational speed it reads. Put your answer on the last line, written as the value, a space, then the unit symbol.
5500 rpm
